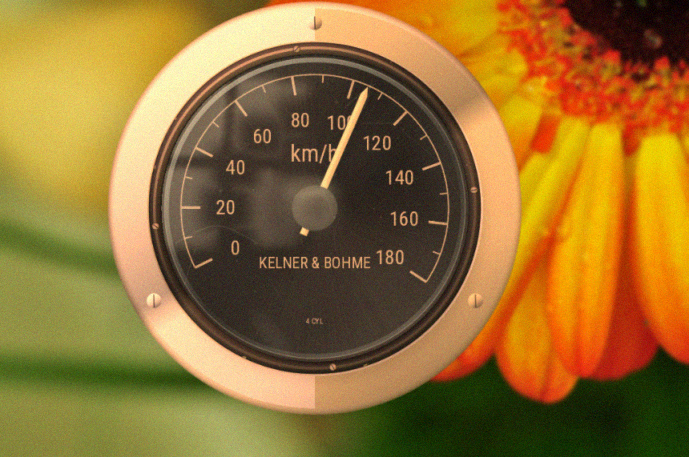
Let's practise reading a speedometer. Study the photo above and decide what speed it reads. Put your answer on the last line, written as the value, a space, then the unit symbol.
105 km/h
